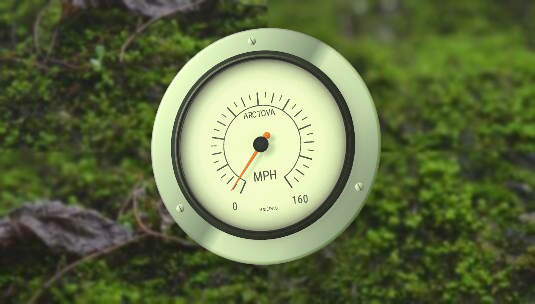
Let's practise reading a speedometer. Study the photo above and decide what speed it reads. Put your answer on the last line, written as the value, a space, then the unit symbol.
5 mph
